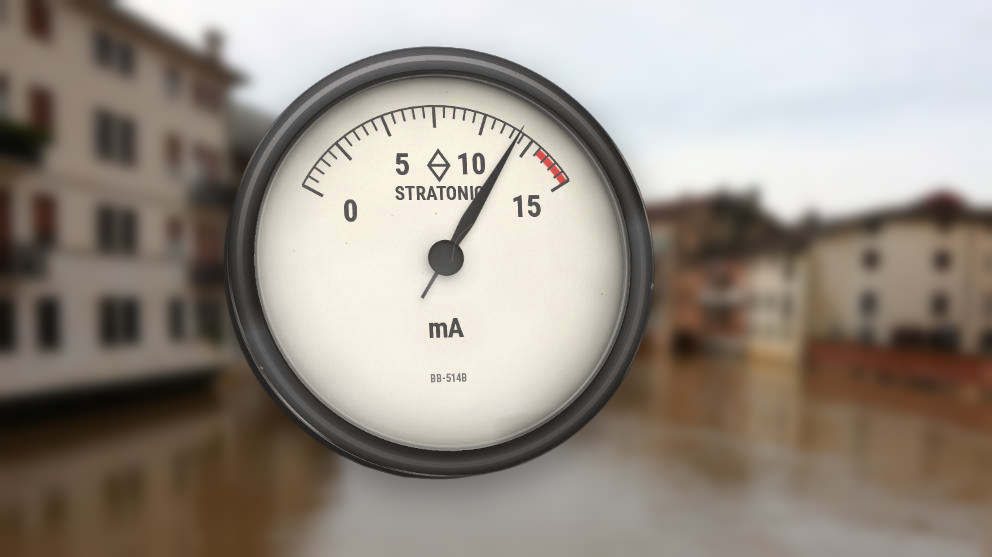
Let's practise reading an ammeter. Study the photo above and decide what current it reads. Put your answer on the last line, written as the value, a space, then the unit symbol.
11.75 mA
